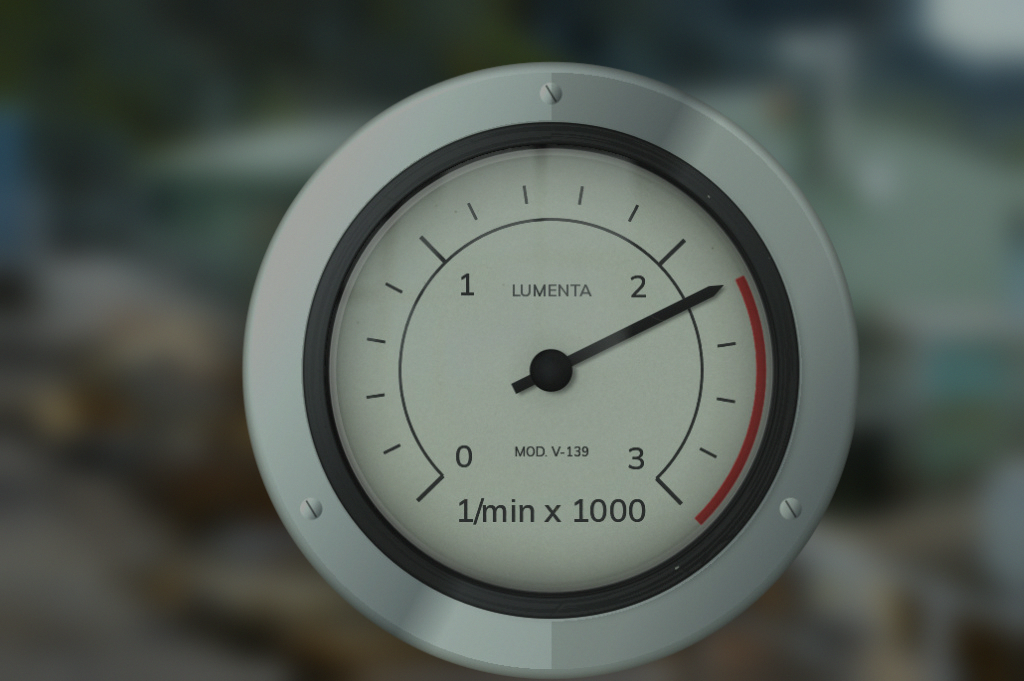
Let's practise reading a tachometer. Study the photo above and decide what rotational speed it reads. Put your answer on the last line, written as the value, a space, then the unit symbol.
2200 rpm
